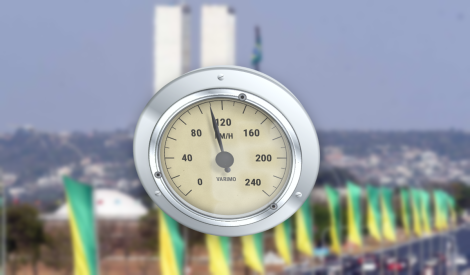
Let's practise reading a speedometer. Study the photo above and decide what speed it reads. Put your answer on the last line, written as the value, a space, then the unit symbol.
110 km/h
